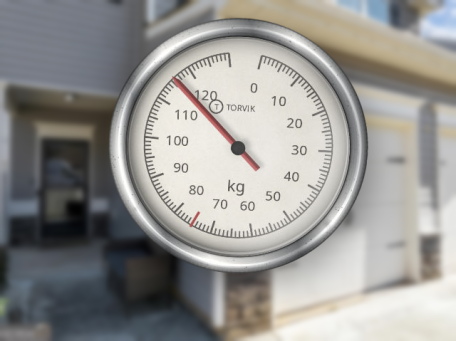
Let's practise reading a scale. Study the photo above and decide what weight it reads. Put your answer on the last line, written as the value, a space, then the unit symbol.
116 kg
